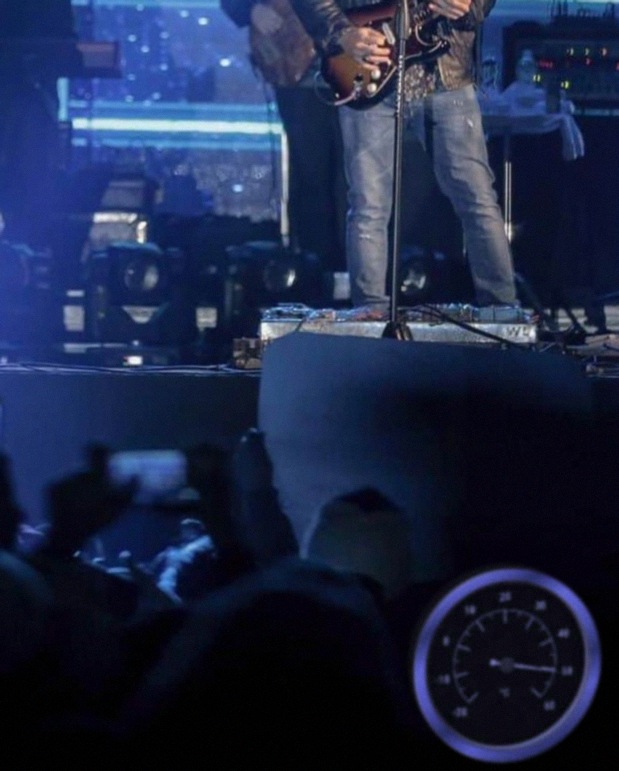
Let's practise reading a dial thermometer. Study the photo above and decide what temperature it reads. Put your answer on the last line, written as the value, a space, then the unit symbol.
50 °C
